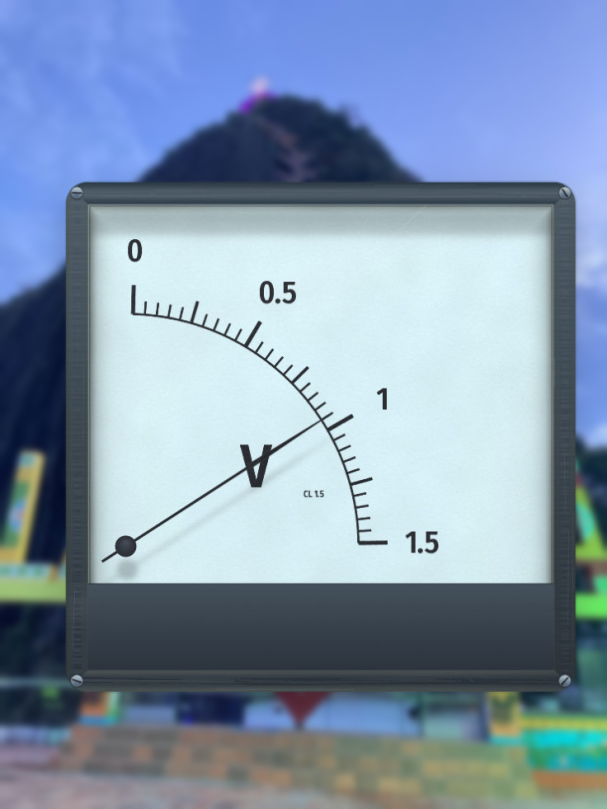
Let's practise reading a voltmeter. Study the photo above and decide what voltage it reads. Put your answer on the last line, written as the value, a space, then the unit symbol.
0.95 V
